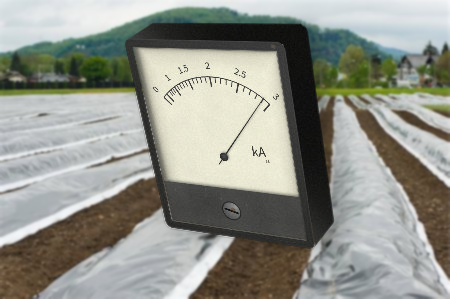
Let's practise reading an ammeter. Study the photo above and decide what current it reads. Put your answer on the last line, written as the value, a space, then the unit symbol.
2.9 kA
